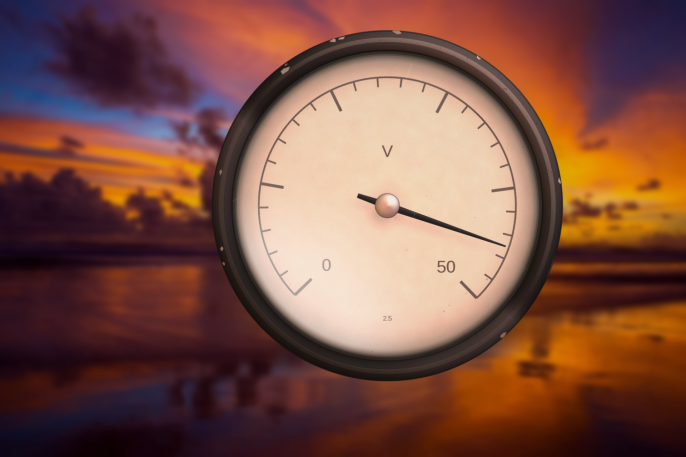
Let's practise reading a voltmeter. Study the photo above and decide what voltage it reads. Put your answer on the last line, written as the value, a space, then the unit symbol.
45 V
